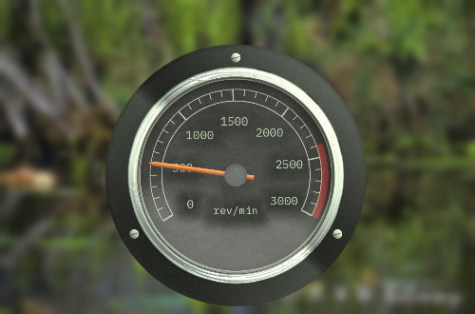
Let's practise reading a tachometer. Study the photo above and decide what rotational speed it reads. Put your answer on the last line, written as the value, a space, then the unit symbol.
500 rpm
